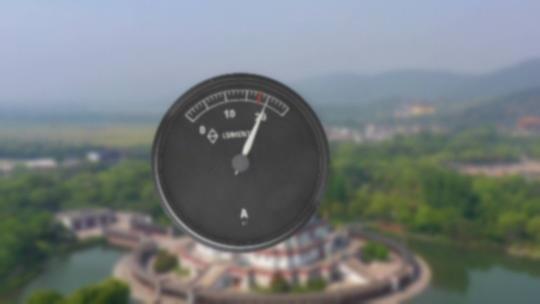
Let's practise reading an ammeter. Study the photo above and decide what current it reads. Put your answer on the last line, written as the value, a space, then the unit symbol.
20 A
